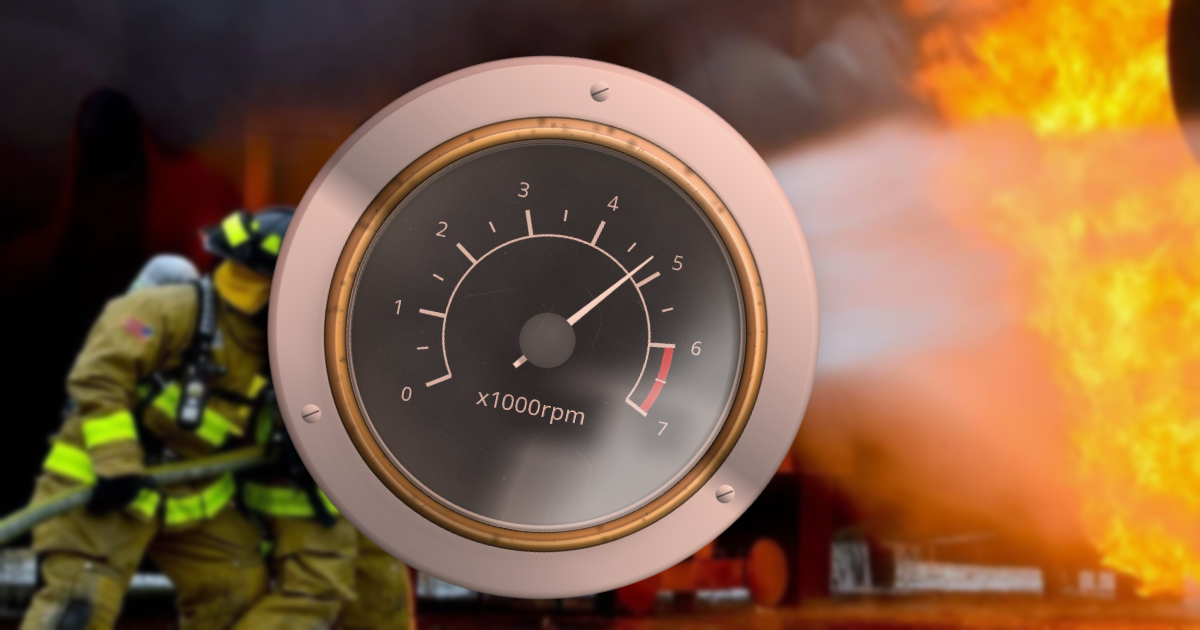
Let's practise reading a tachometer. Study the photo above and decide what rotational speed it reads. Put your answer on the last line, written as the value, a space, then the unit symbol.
4750 rpm
